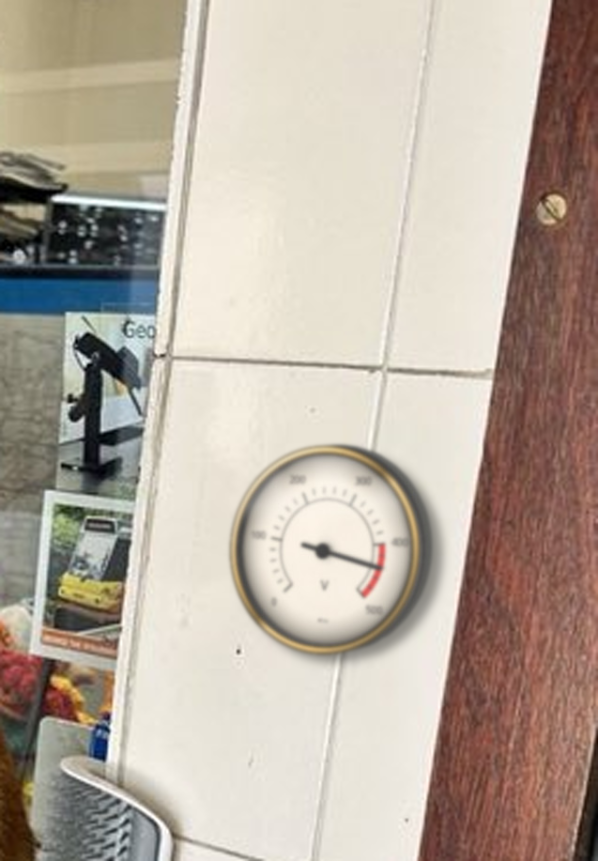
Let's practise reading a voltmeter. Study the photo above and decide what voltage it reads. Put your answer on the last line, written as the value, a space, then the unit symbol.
440 V
